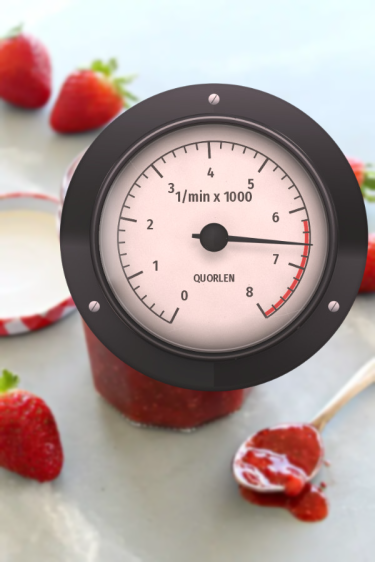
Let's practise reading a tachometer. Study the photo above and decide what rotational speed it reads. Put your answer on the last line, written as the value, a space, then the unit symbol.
6600 rpm
